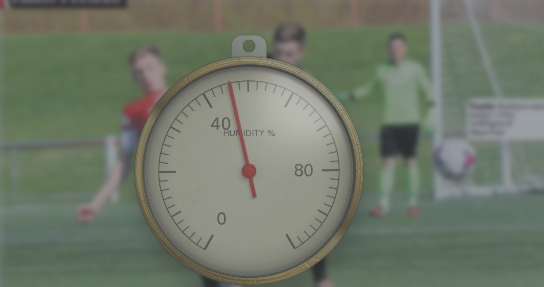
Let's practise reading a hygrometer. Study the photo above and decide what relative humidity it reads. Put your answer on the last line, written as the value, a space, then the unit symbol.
46 %
